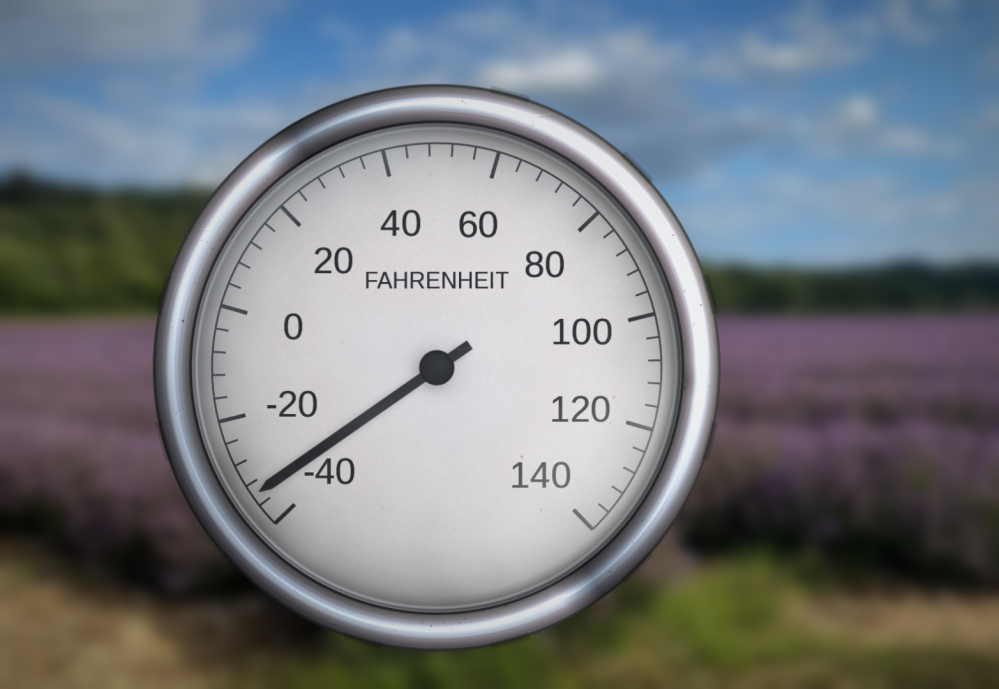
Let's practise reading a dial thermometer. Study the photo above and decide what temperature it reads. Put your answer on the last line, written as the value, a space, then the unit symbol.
-34 °F
